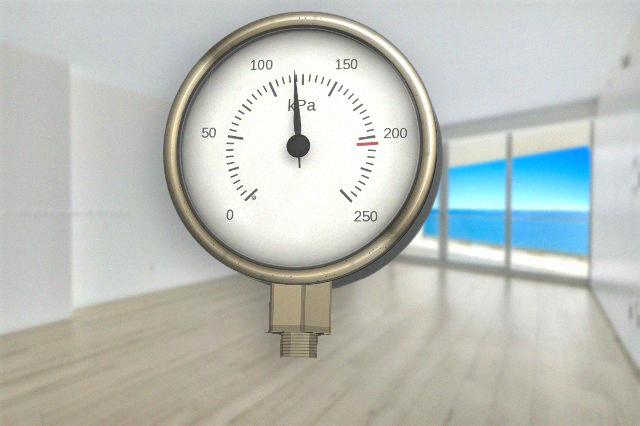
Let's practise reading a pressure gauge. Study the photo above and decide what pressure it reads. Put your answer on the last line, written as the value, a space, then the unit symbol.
120 kPa
